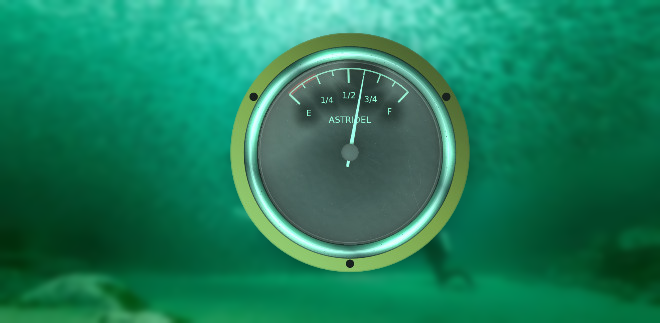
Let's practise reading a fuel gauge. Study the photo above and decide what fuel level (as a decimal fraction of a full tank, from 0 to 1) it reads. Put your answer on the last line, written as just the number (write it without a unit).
0.625
